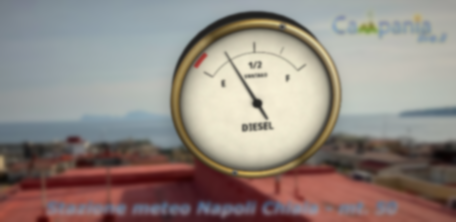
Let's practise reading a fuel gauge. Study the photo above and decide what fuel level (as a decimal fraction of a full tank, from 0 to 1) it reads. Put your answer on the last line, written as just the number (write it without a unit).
0.25
